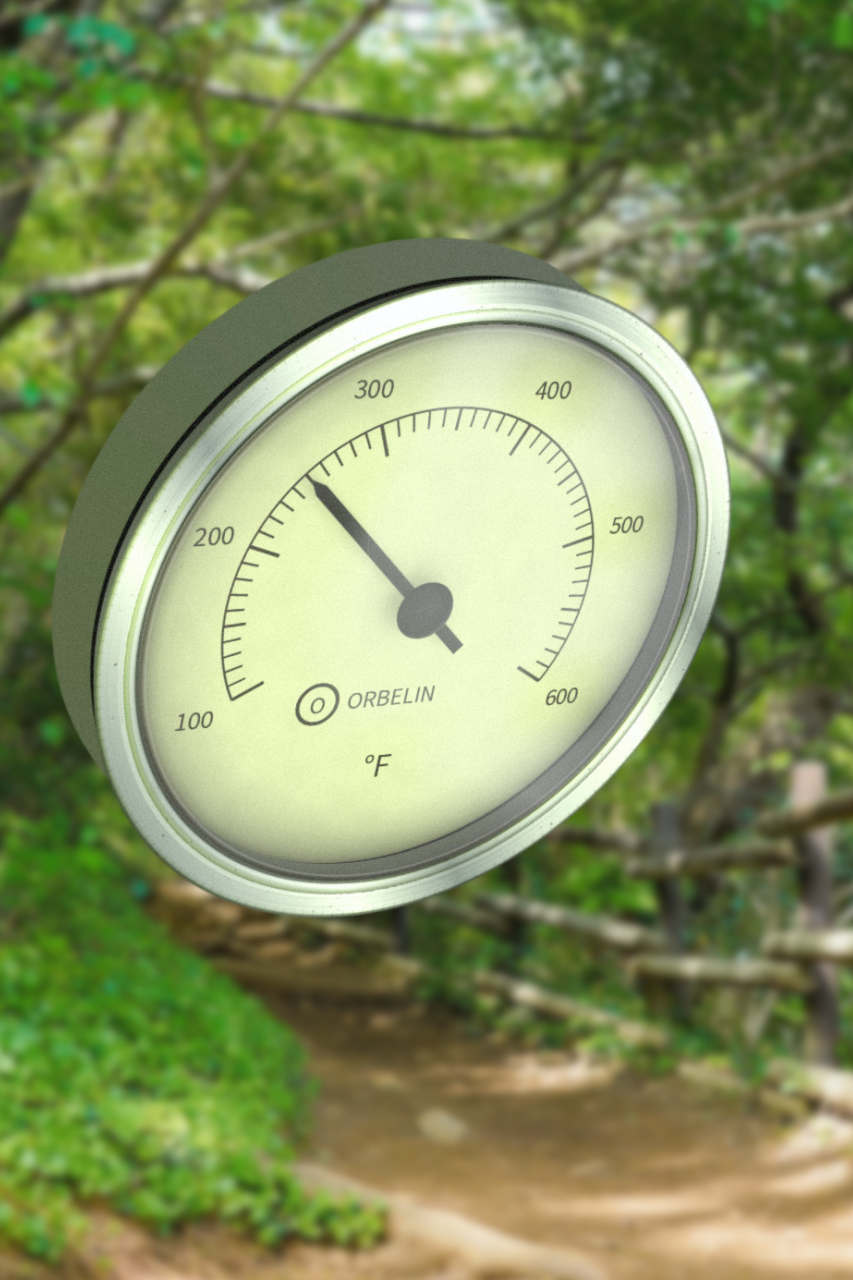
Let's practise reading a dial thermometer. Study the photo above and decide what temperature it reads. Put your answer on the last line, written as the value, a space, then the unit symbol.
250 °F
